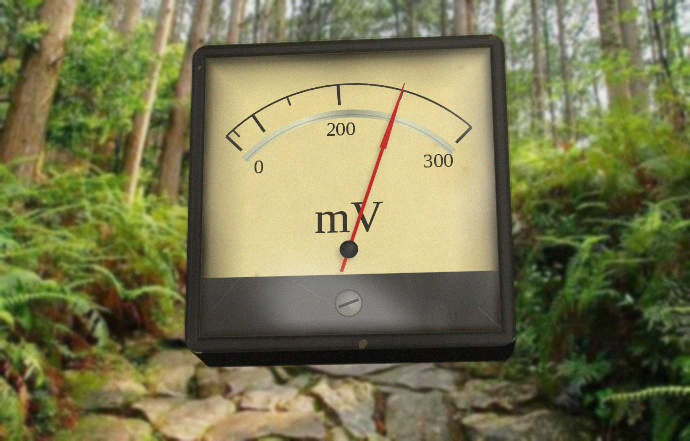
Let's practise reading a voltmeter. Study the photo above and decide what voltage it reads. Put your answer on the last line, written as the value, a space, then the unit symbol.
250 mV
